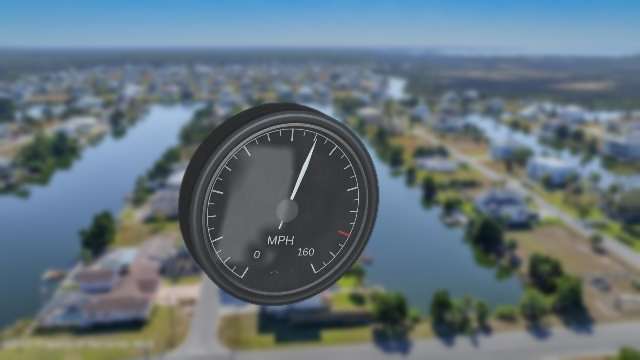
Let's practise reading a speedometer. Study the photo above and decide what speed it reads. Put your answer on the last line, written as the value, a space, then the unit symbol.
90 mph
